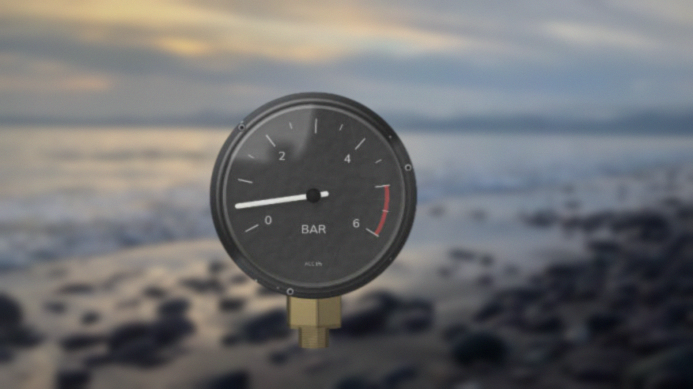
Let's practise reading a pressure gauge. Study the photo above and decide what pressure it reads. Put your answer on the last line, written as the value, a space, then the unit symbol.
0.5 bar
